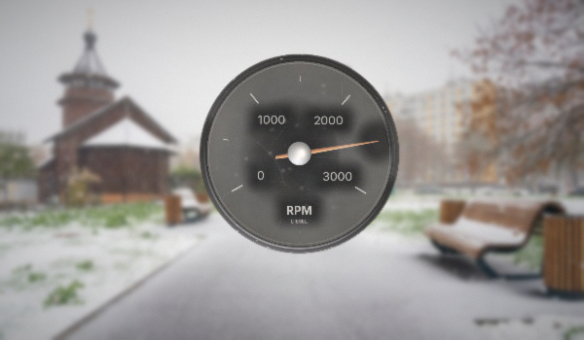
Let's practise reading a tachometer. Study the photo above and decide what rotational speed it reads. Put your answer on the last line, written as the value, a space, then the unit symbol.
2500 rpm
